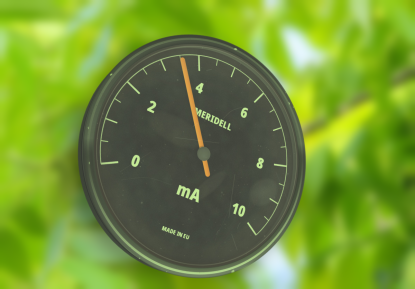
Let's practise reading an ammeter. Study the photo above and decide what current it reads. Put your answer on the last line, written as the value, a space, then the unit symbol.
3.5 mA
